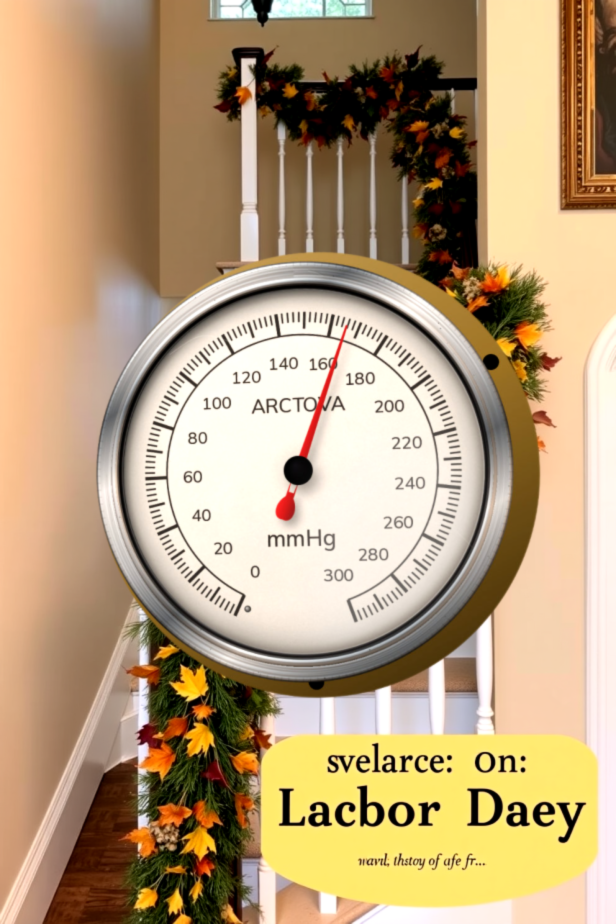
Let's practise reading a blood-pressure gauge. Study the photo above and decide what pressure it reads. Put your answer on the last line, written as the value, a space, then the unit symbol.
166 mmHg
